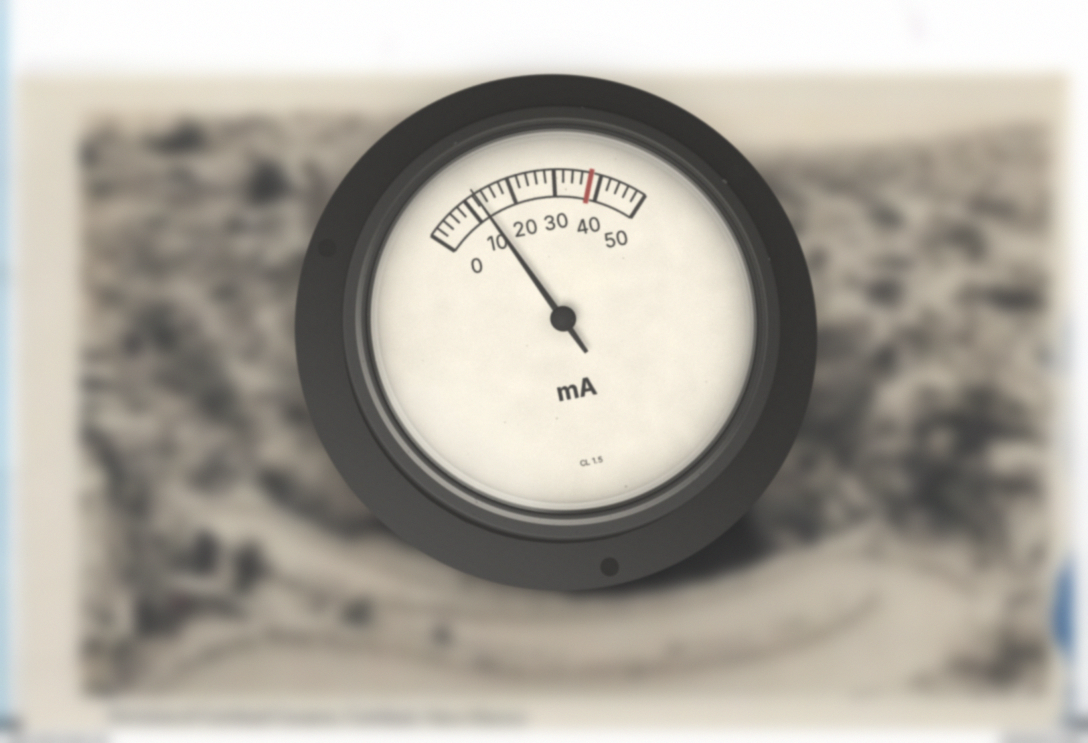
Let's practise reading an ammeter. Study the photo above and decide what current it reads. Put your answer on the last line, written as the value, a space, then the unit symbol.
12 mA
